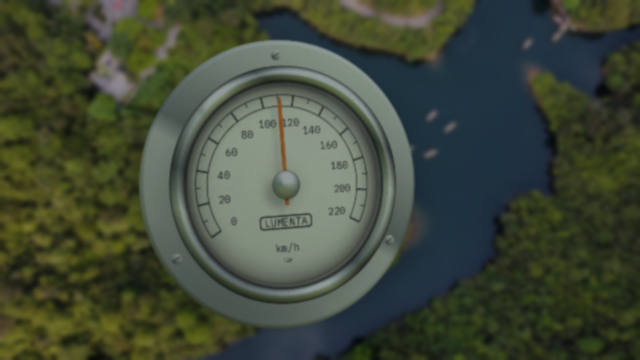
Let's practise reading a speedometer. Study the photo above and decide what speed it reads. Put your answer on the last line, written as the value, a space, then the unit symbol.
110 km/h
